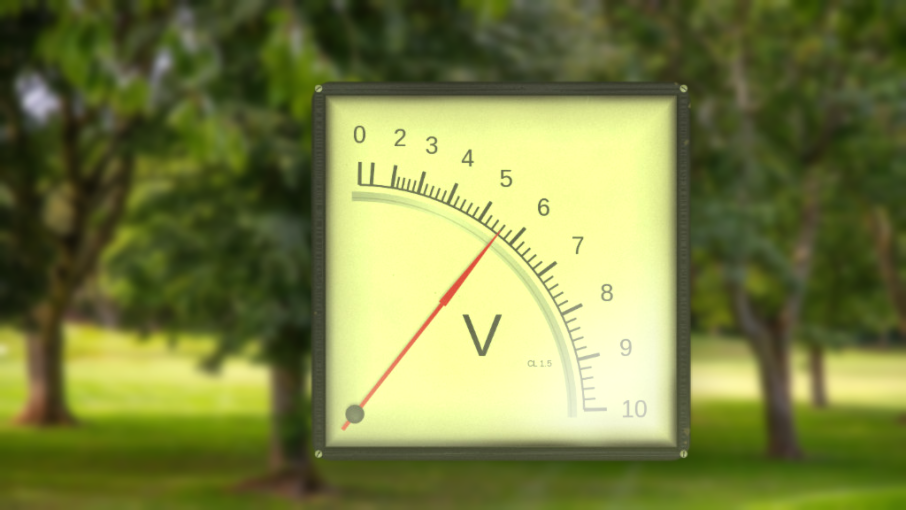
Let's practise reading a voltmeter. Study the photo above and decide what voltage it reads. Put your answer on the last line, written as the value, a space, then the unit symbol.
5.6 V
